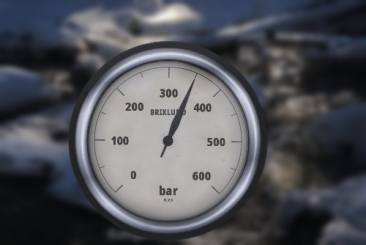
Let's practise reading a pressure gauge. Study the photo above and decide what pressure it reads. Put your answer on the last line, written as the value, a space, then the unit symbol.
350 bar
